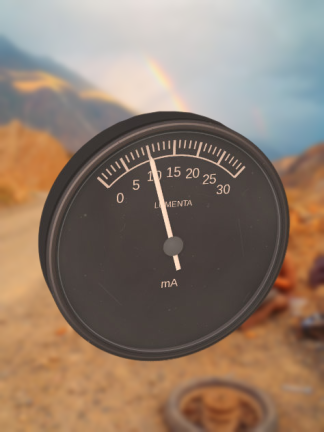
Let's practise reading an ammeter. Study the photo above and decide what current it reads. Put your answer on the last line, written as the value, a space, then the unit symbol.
10 mA
